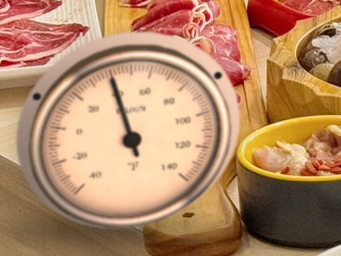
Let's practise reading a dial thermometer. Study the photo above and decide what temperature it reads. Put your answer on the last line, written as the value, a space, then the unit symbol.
40 °F
